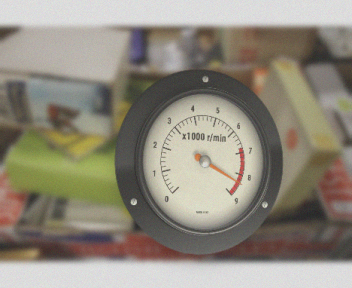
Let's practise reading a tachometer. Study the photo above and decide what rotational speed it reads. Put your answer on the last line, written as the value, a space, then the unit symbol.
8400 rpm
